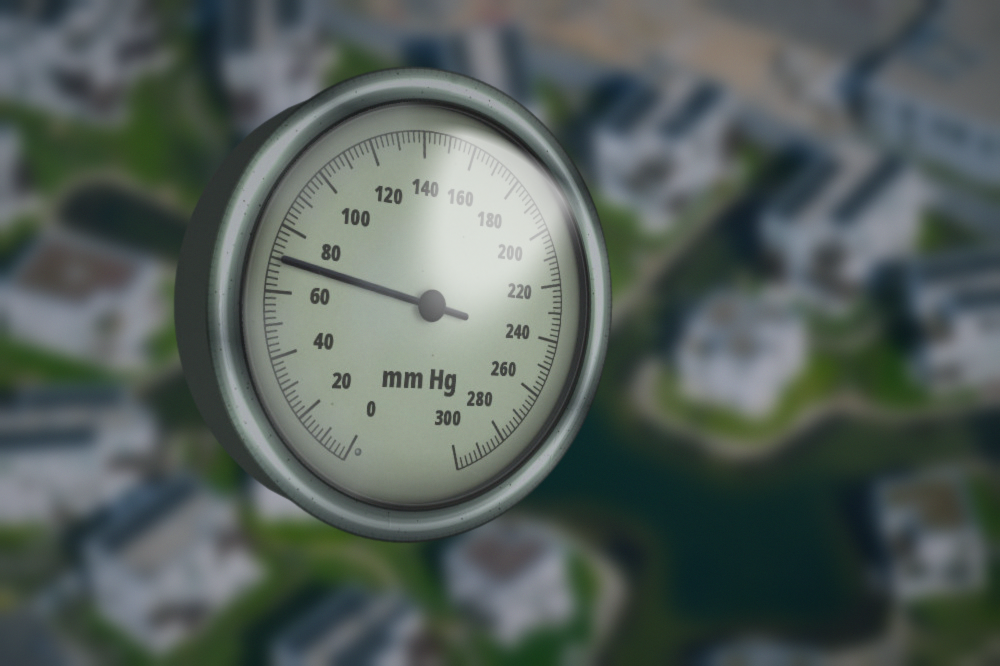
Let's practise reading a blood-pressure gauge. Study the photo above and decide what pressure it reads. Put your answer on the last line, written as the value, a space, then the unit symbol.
70 mmHg
